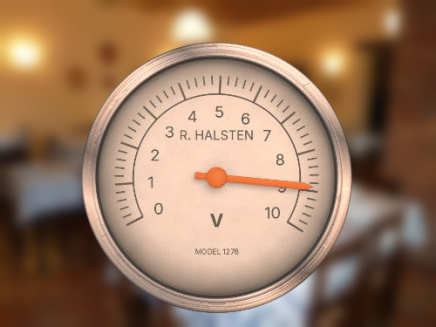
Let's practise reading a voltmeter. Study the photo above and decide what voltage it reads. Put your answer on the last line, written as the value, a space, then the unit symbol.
8.9 V
